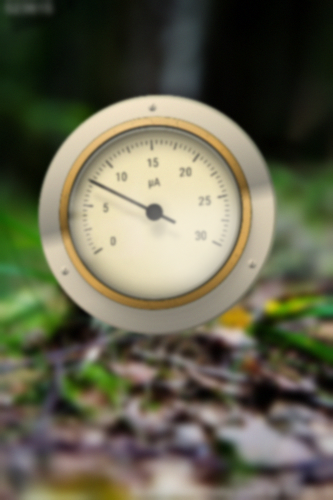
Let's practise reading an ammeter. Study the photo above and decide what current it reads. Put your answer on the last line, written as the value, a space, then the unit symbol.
7.5 µA
